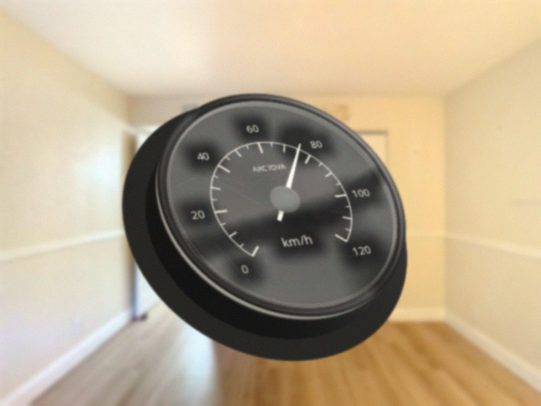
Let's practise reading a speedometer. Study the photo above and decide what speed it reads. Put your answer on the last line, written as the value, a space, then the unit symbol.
75 km/h
